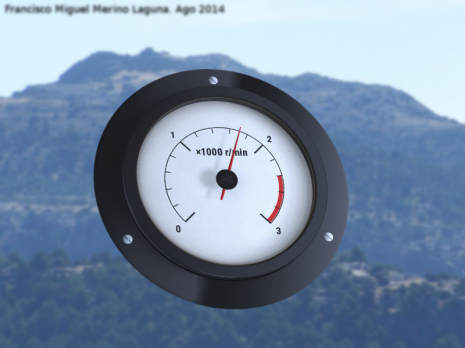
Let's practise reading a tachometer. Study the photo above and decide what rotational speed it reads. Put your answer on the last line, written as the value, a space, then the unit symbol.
1700 rpm
